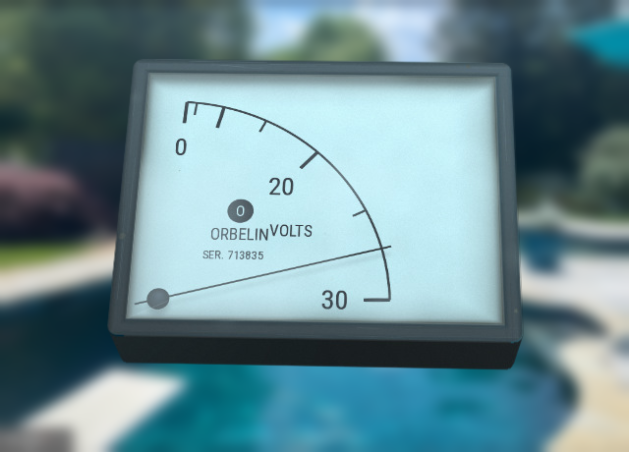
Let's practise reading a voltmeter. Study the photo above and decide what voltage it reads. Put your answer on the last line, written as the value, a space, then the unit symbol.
27.5 V
